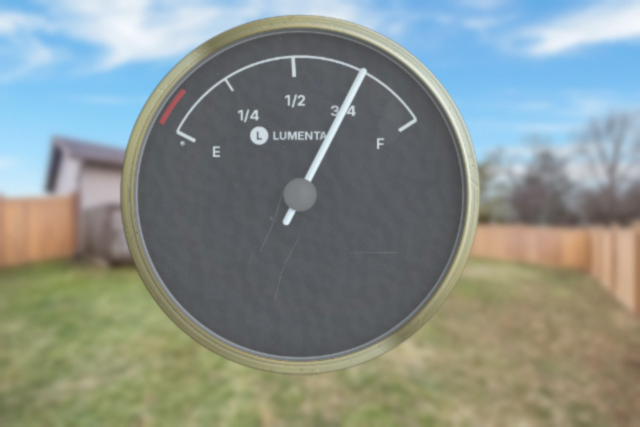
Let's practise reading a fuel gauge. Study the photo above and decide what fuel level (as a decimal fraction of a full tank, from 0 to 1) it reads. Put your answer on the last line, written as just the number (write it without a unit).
0.75
